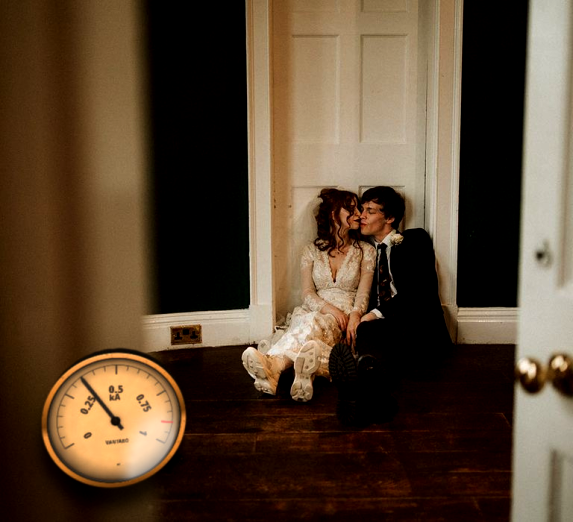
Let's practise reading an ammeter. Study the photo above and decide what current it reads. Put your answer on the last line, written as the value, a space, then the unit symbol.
0.35 kA
